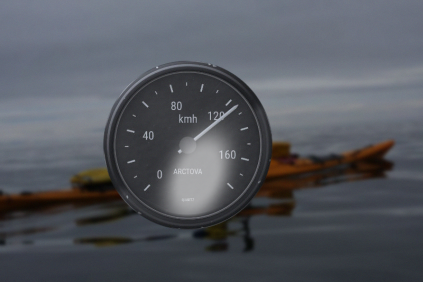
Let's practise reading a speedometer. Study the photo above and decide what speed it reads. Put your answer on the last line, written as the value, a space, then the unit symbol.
125 km/h
